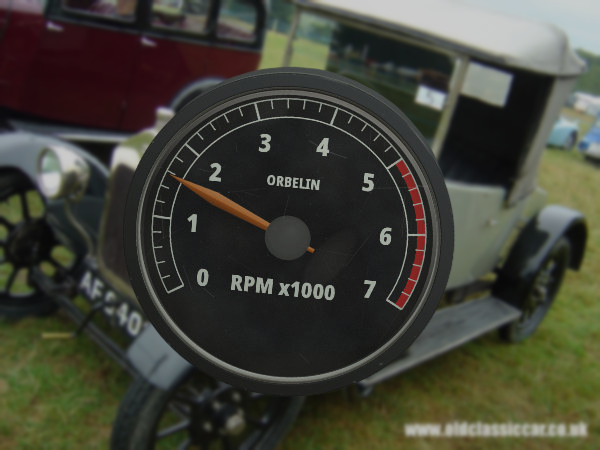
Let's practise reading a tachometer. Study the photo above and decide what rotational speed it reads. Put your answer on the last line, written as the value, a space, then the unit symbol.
1600 rpm
